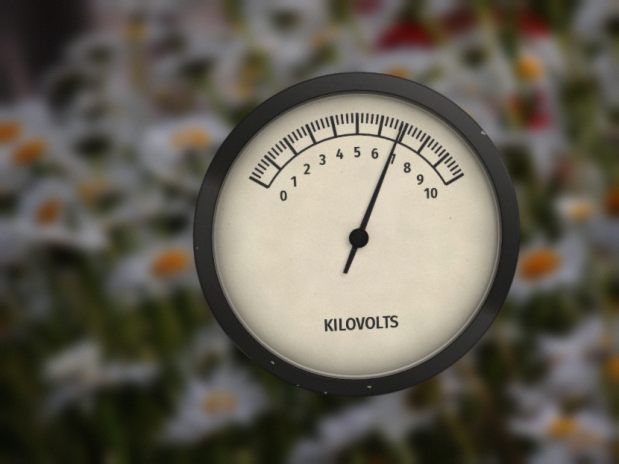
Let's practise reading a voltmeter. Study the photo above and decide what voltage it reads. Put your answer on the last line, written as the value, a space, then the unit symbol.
6.8 kV
